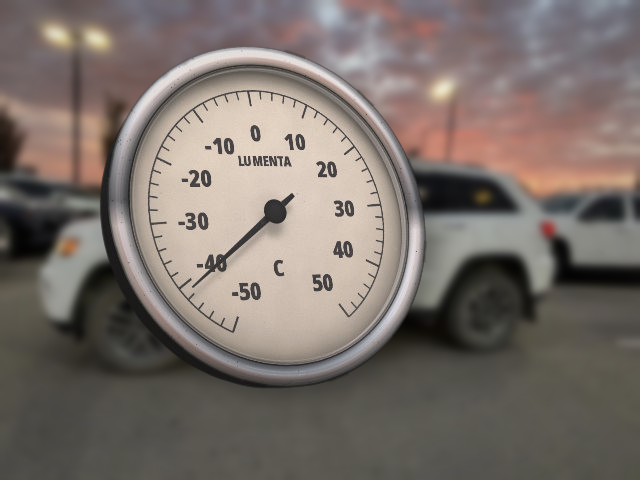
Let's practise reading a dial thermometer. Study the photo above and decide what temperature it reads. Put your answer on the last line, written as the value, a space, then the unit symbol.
-41 °C
